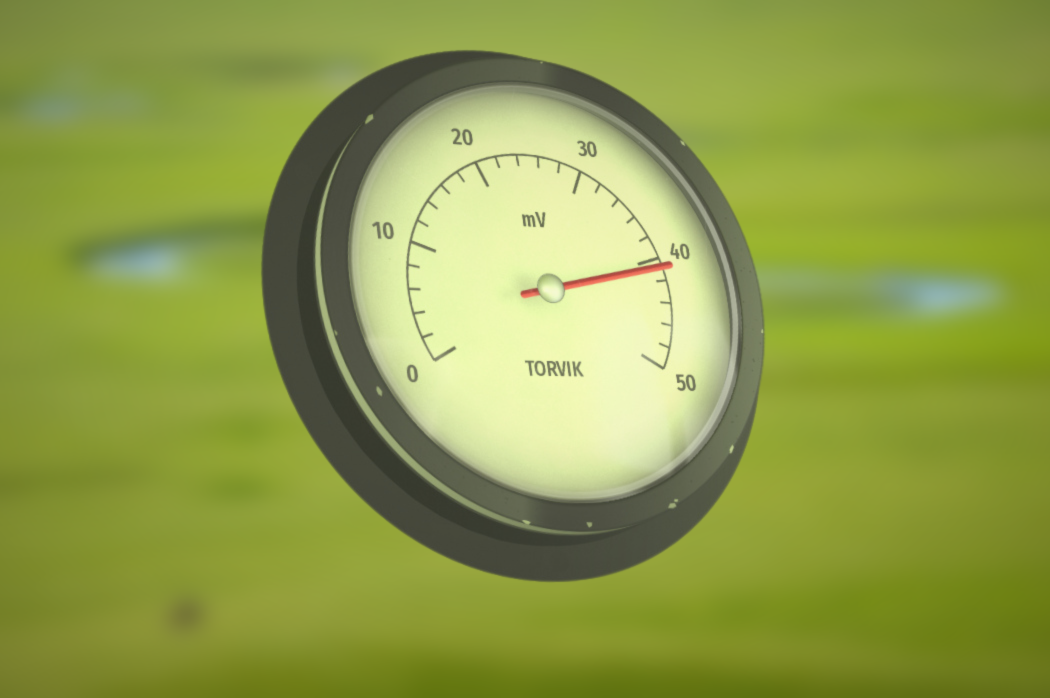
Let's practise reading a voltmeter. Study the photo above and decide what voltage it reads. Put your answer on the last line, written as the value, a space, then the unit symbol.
41 mV
